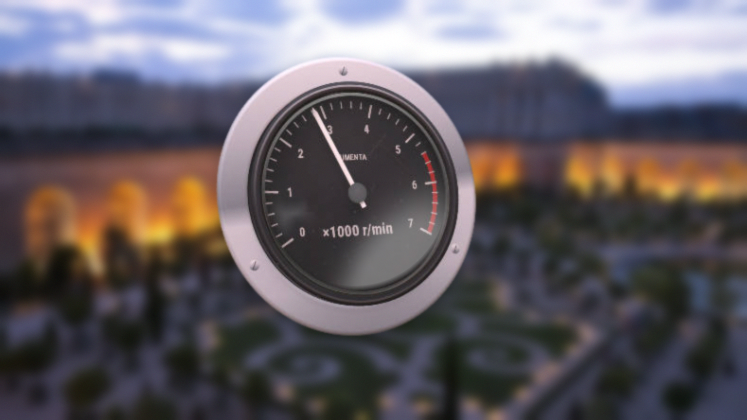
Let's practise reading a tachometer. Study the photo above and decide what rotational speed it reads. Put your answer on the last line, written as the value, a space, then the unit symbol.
2800 rpm
